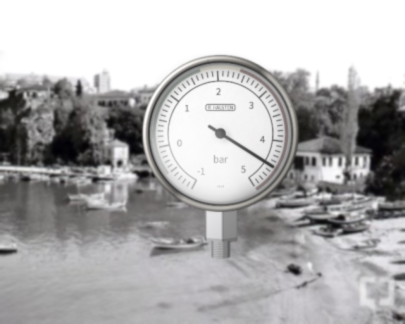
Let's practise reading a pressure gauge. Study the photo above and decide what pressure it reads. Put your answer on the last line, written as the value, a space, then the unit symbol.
4.5 bar
